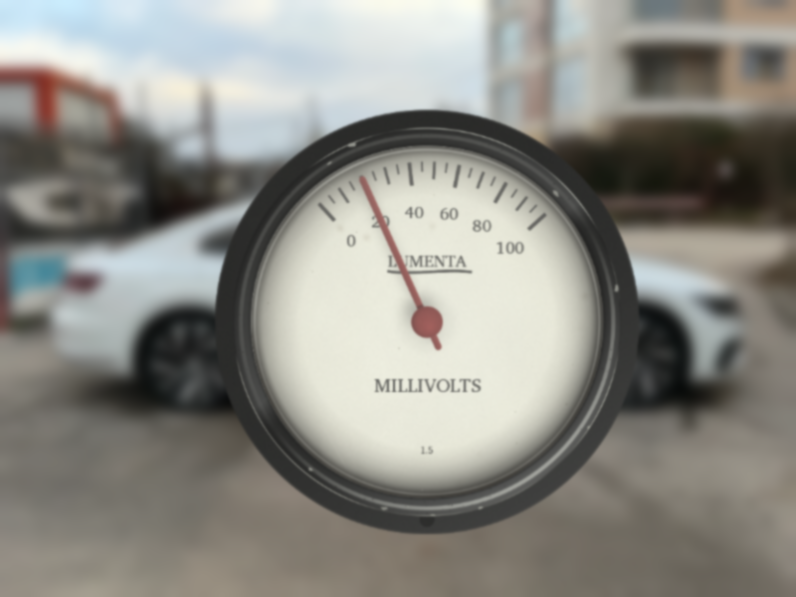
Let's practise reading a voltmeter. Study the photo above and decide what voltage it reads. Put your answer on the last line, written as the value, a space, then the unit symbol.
20 mV
